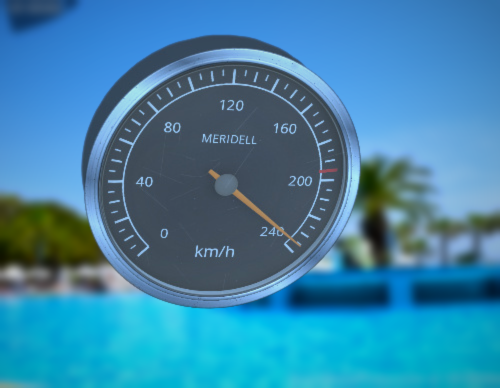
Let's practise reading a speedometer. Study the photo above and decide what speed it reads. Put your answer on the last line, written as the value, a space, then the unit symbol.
235 km/h
